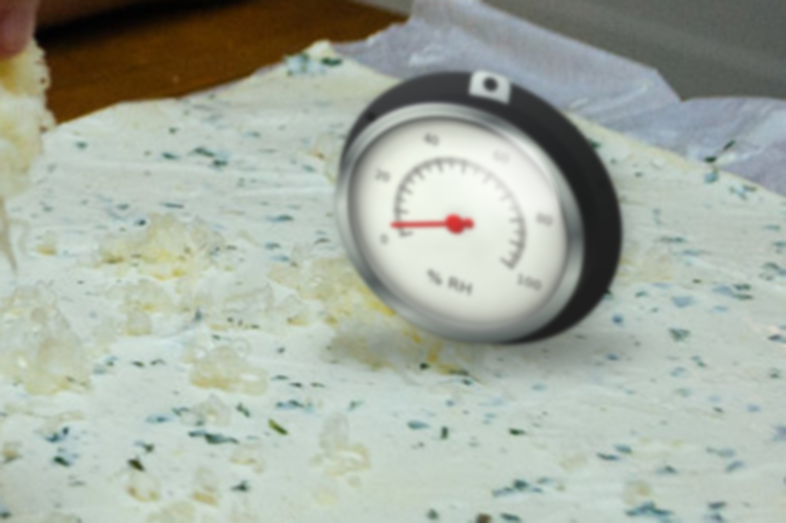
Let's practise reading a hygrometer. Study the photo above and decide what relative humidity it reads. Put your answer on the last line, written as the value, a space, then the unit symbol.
5 %
